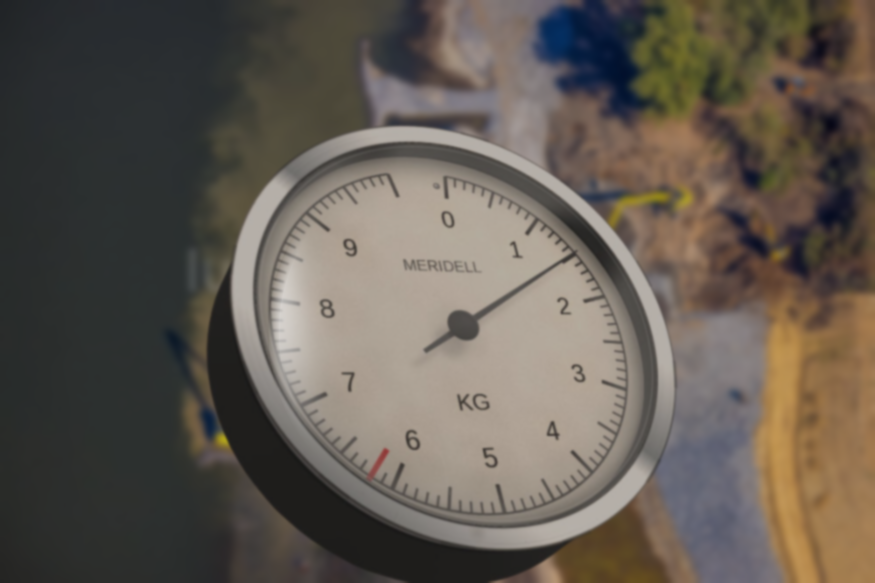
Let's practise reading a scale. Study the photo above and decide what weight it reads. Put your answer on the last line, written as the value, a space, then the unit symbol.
1.5 kg
